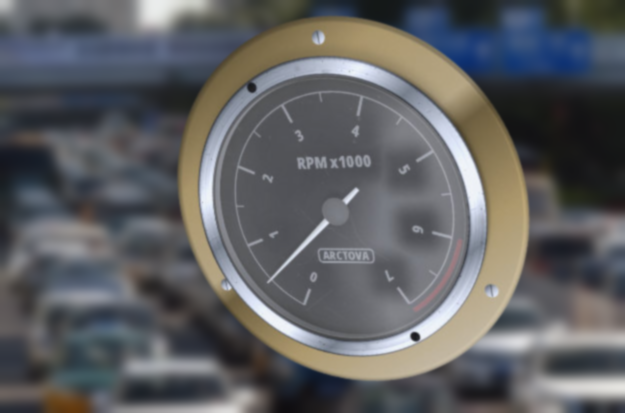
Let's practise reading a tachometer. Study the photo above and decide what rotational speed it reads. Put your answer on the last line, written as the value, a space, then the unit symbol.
500 rpm
